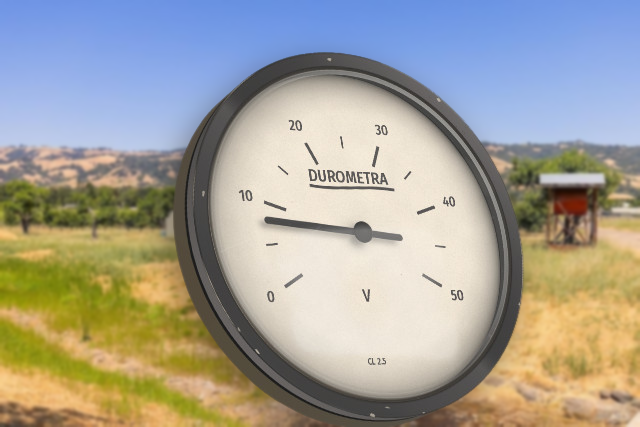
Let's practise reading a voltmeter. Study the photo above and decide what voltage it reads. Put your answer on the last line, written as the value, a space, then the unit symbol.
7.5 V
